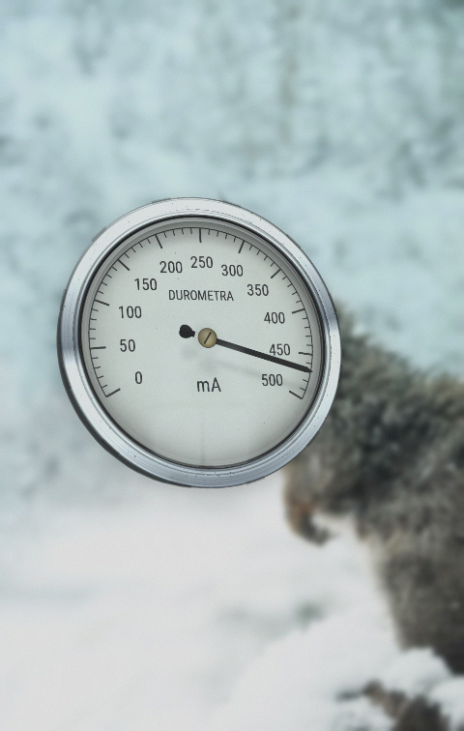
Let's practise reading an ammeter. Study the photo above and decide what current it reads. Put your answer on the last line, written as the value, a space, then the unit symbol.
470 mA
